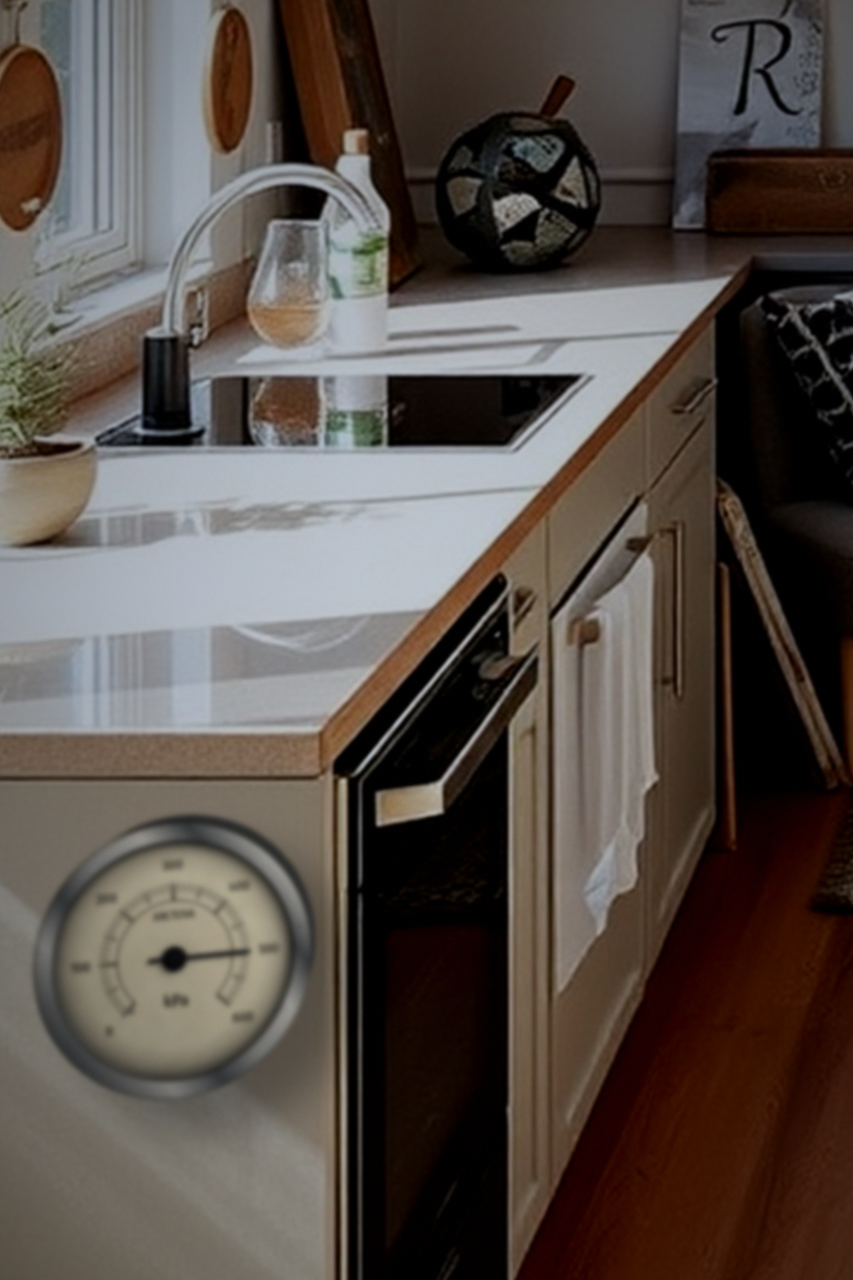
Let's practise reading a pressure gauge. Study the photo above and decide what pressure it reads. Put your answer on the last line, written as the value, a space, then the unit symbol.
500 kPa
